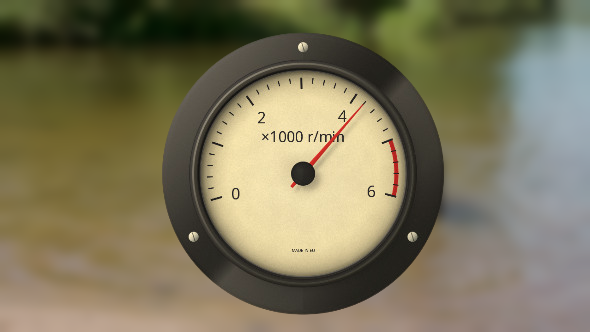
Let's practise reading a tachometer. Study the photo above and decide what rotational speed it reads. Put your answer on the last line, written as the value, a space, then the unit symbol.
4200 rpm
